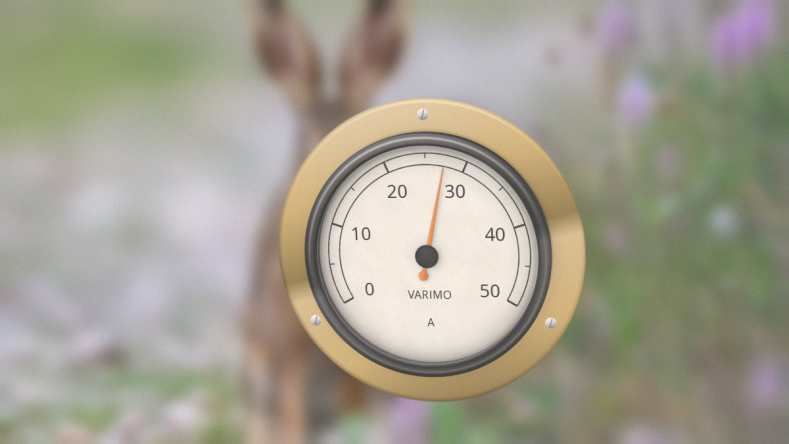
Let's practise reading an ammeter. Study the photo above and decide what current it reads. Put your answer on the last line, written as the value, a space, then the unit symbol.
27.5 A
